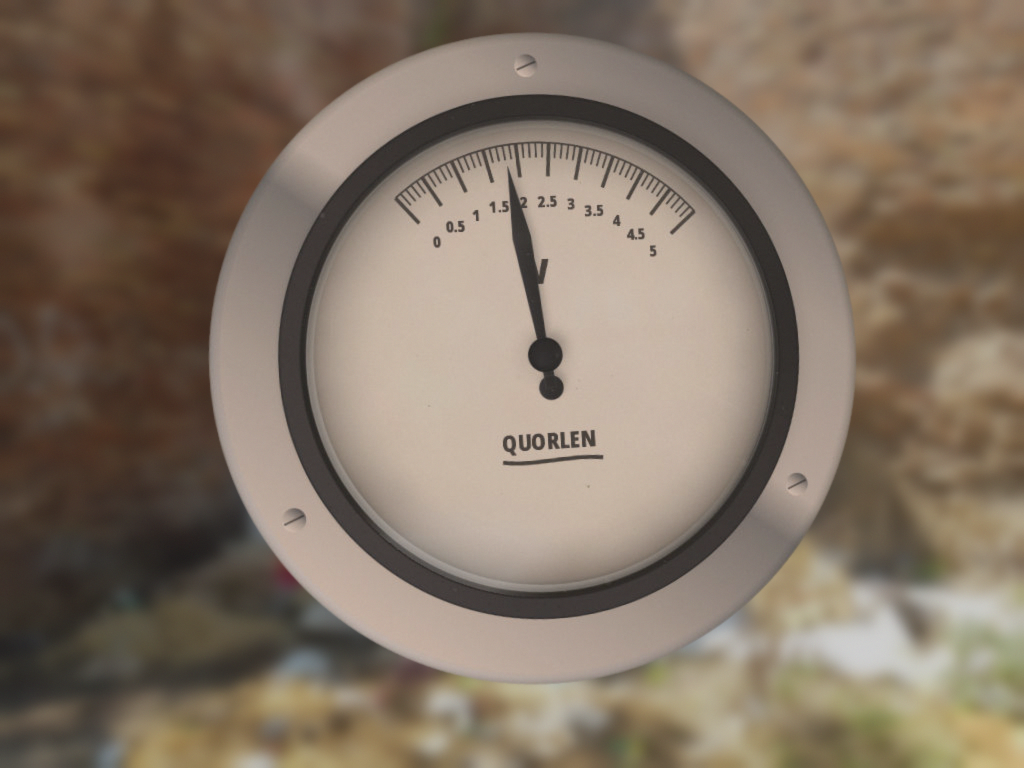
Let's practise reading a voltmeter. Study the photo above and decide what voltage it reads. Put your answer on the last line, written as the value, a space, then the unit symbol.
1.8 V
